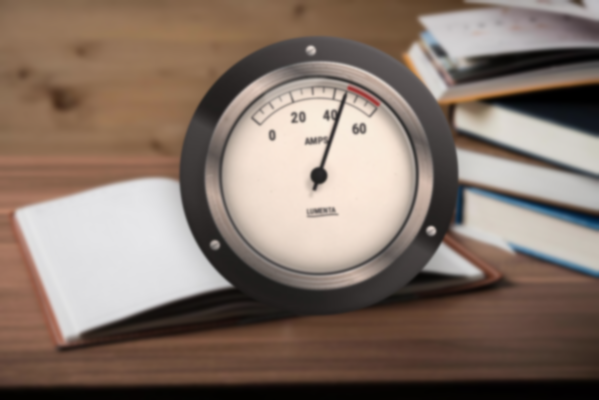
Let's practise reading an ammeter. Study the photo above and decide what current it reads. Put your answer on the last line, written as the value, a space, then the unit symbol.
45 A
